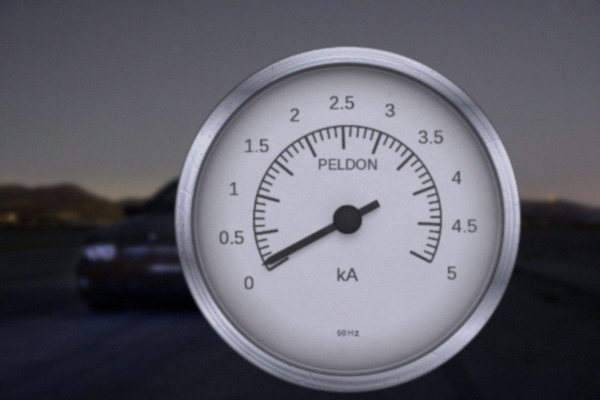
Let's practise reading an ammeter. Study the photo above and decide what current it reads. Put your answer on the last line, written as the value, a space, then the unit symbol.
0.1 kA
